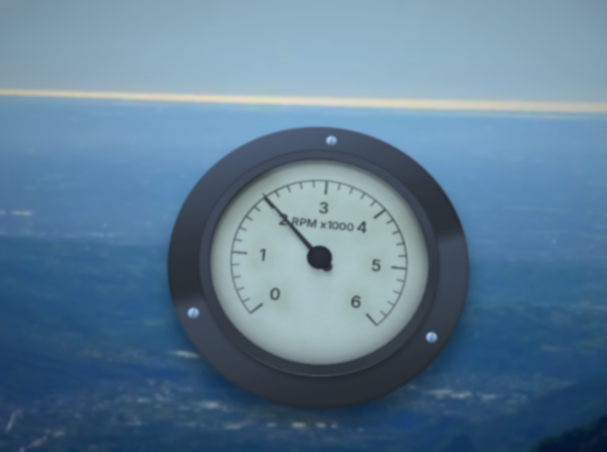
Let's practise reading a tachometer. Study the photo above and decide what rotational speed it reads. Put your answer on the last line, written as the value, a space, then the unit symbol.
2000 rpm
